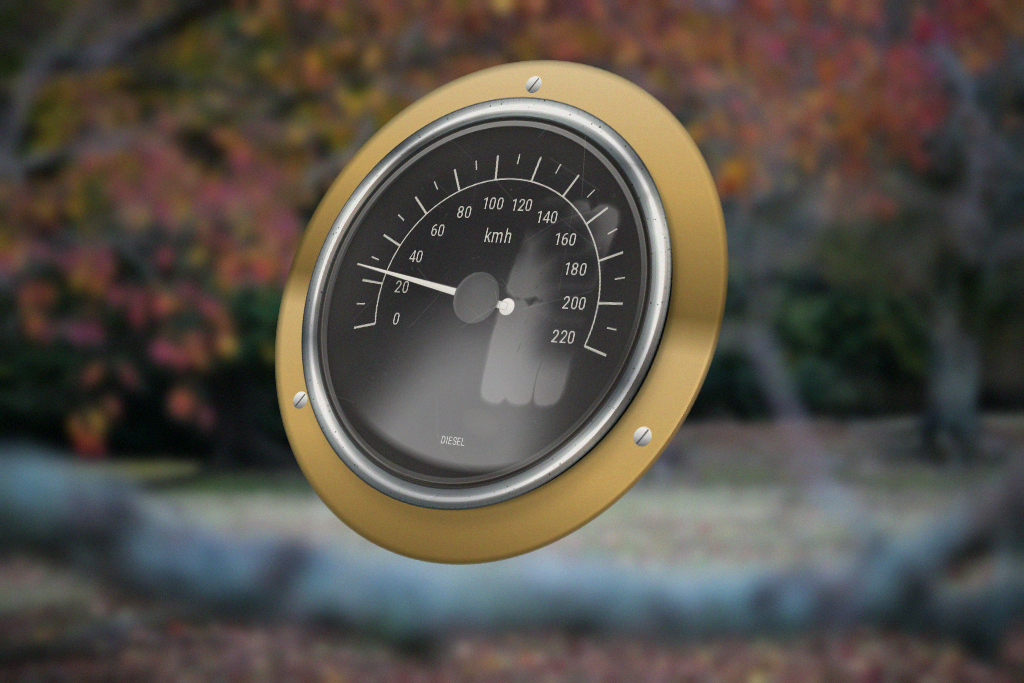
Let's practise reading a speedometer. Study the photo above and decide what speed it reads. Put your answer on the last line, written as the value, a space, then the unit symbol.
25 km/h
